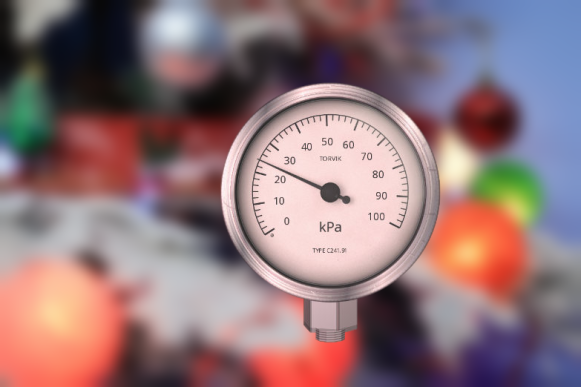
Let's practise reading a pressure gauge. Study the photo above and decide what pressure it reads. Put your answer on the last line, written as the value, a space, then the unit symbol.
24 kPa
